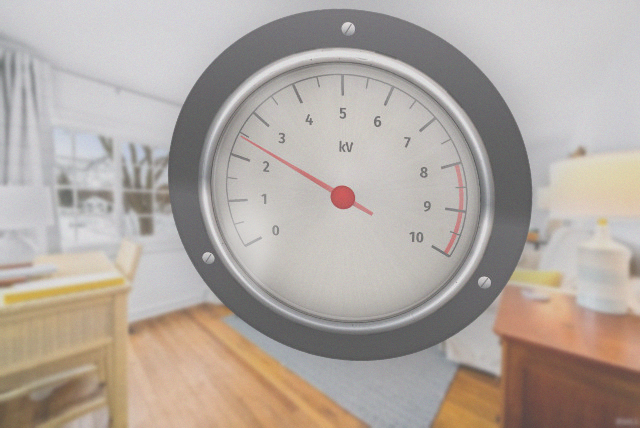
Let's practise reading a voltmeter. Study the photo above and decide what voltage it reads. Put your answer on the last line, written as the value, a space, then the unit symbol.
2.5 kV
